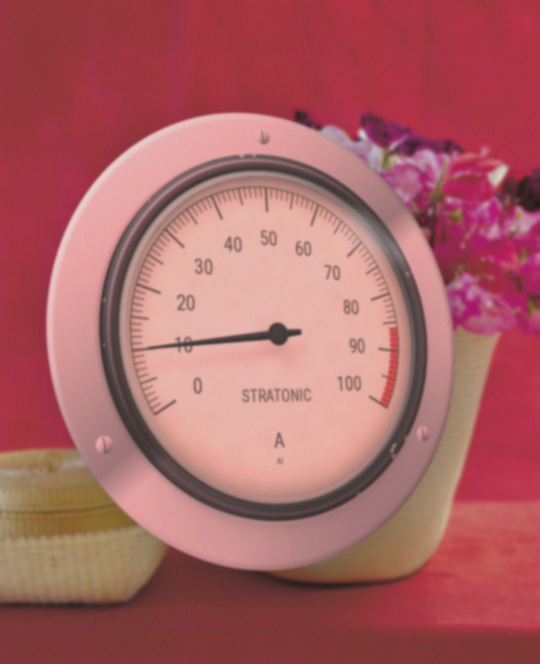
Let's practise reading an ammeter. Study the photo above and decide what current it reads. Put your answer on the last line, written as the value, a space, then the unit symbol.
10 A
